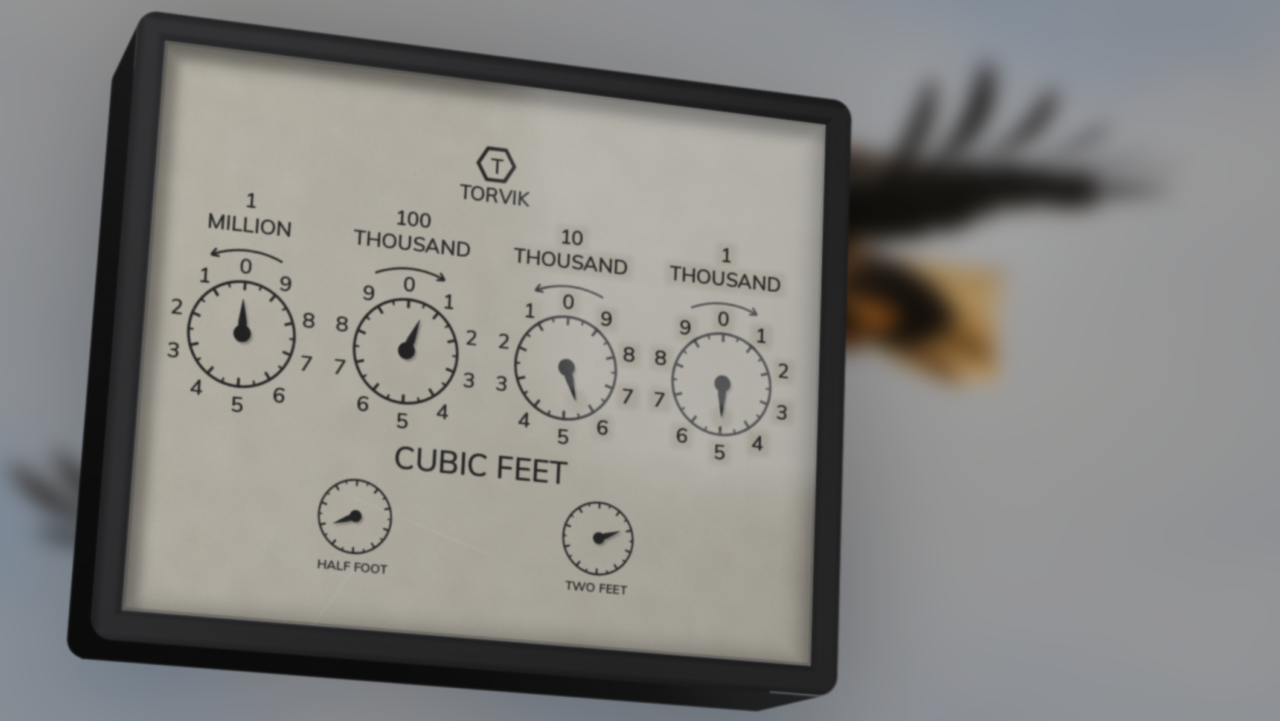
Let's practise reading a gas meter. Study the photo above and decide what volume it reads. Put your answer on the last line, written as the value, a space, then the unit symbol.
5500 ft³
